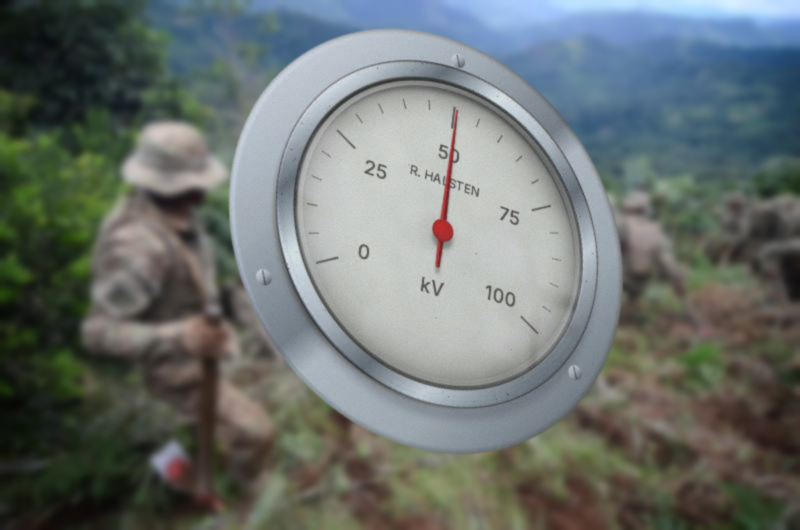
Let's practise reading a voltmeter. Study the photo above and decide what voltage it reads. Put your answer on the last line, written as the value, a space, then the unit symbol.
50 kV
